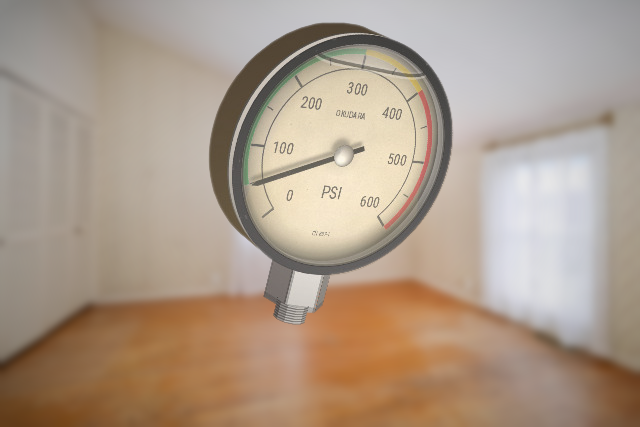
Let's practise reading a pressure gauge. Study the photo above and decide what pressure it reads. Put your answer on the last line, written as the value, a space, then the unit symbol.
50 psi
